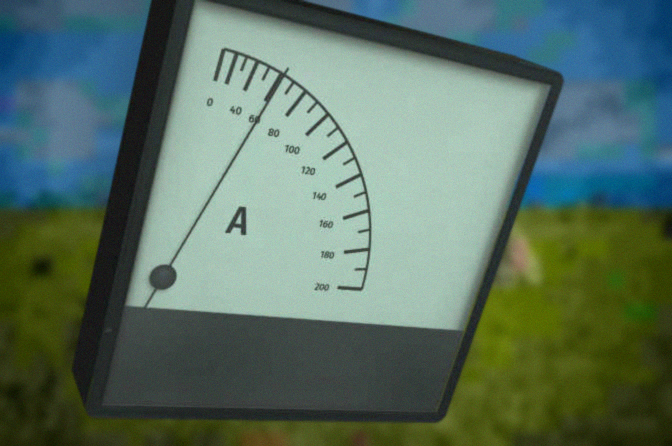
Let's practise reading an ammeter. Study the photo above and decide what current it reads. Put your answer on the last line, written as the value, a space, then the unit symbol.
60 A
